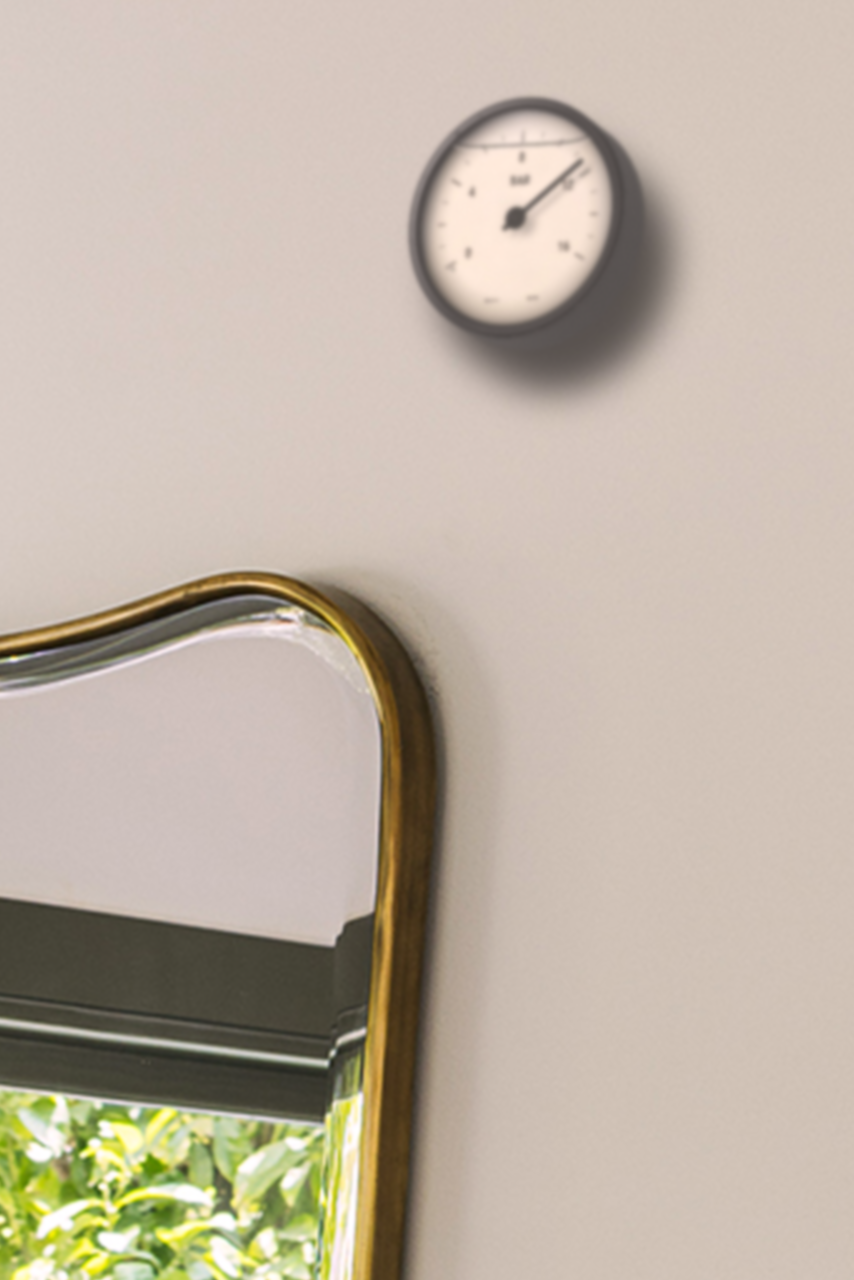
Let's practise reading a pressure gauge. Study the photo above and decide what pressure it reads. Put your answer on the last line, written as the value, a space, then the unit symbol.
11.5 bar
